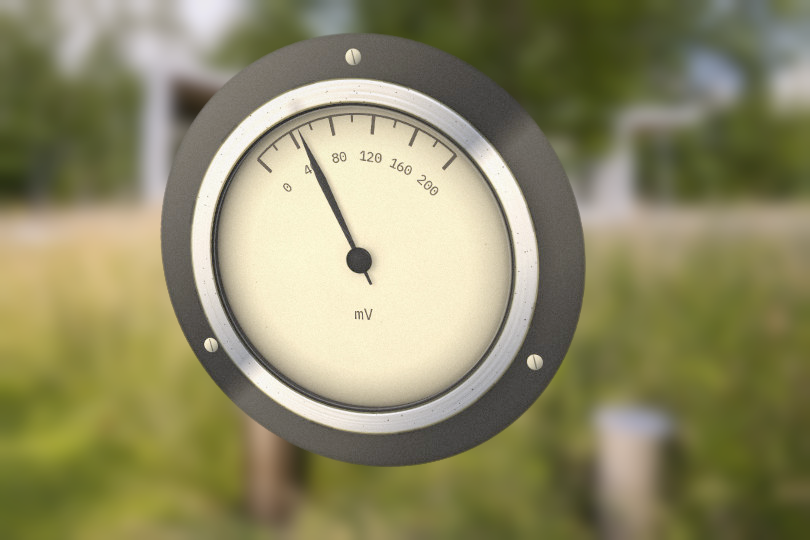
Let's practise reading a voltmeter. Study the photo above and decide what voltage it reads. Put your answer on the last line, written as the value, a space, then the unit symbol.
50 mV
